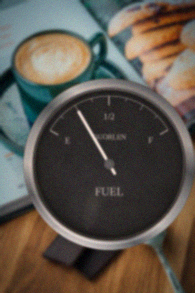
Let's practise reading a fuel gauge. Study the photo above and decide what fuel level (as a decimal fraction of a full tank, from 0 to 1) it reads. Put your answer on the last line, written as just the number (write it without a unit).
0.25
